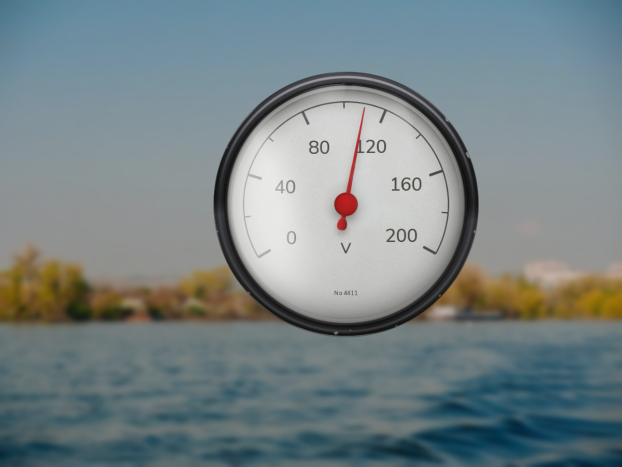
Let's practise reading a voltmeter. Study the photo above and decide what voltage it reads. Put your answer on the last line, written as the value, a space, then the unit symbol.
110 V
